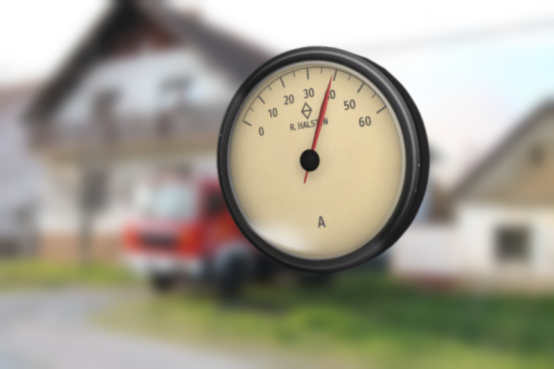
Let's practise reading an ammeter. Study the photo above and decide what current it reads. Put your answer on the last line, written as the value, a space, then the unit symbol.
40 A
